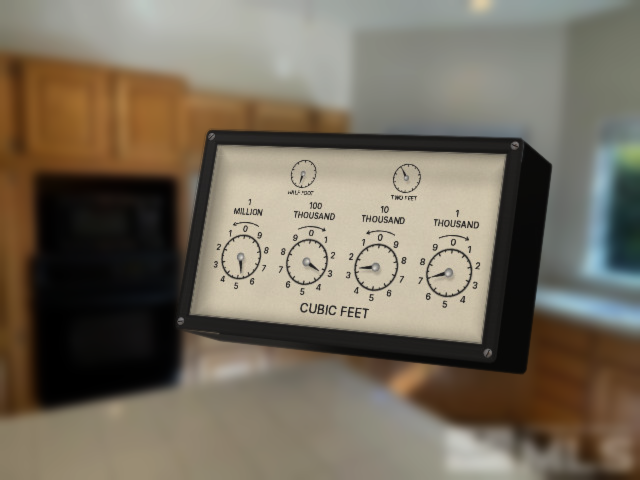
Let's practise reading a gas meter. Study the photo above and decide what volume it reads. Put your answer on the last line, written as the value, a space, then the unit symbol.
532700 ft³
